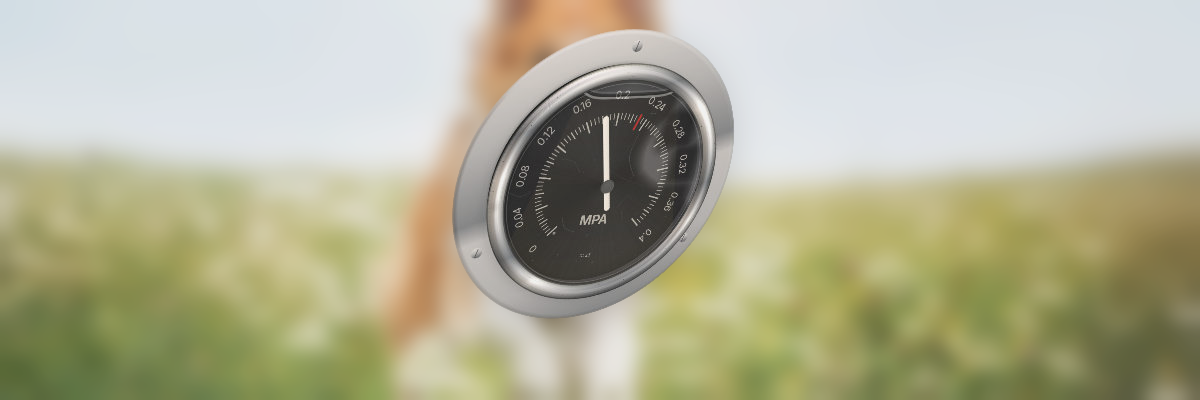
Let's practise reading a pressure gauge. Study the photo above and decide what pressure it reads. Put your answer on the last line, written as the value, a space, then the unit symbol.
0.18 MPa
